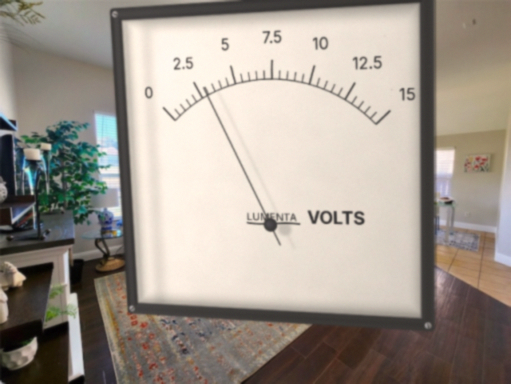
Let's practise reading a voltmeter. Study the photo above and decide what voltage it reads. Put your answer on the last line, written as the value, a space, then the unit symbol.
3 V
